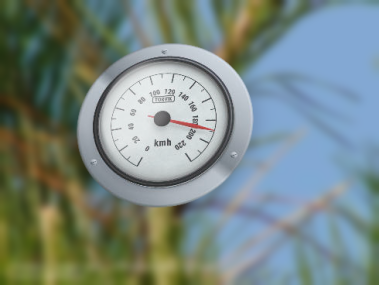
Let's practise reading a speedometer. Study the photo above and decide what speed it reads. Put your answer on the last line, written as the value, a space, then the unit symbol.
190 km/h
